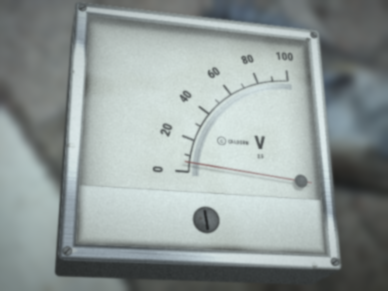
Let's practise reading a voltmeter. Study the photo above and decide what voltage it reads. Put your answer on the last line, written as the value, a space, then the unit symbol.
5 V
